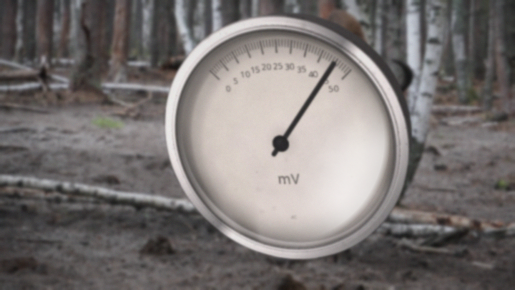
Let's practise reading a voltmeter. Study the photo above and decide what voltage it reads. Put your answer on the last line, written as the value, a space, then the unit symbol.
45 mV
